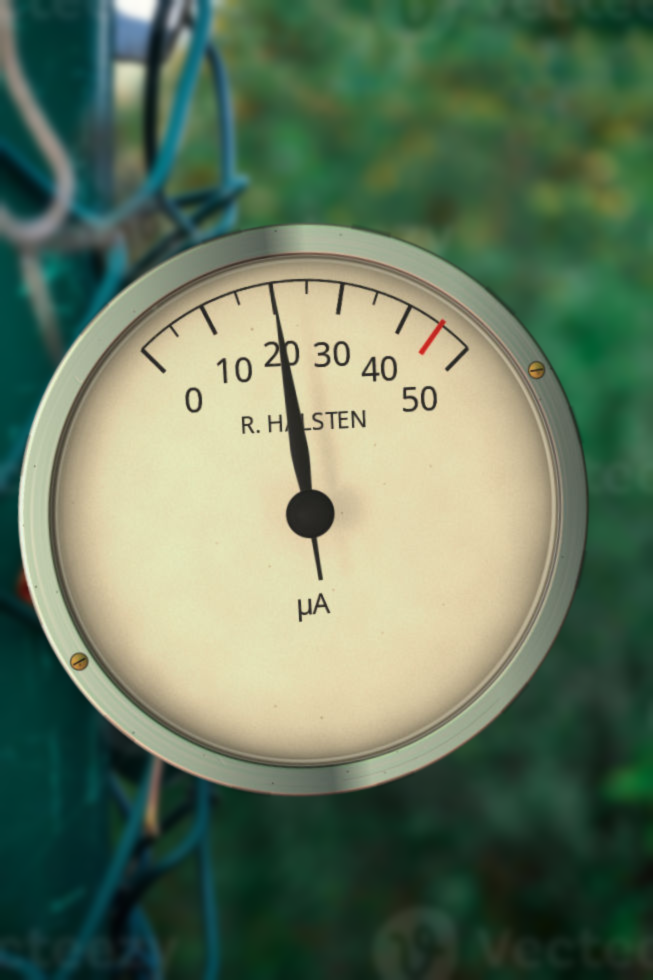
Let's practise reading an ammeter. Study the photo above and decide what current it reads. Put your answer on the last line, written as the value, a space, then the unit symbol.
20 µA
